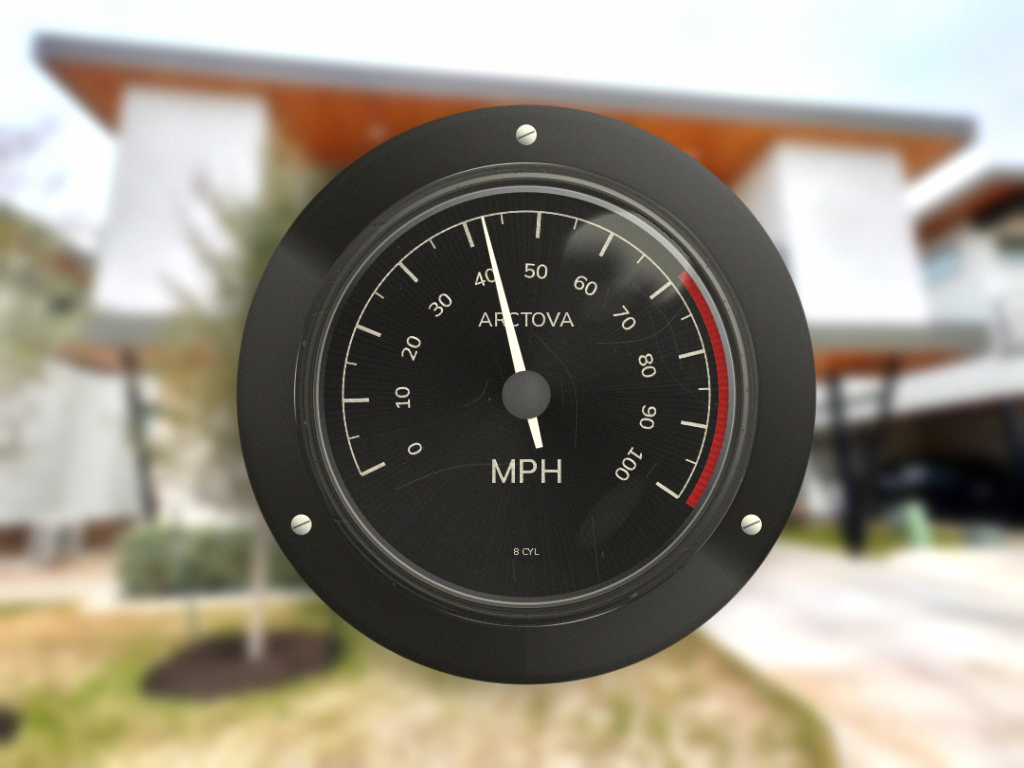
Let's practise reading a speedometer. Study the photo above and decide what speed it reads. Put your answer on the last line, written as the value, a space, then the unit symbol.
42.5 mph
